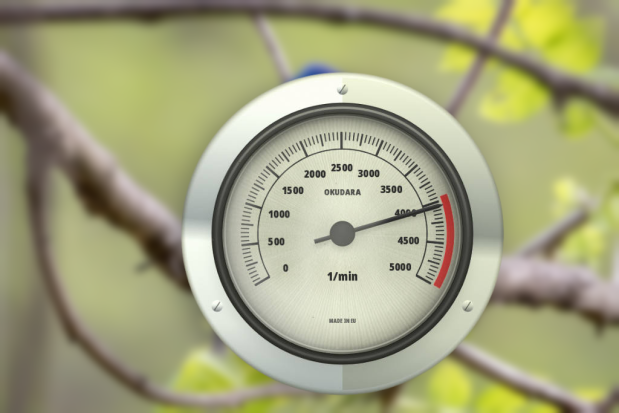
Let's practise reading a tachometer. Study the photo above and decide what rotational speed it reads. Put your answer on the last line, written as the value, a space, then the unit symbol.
4050 rpm
